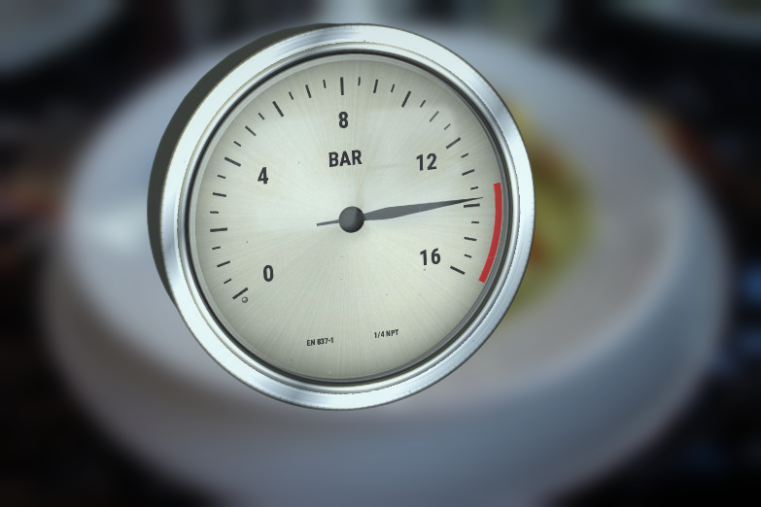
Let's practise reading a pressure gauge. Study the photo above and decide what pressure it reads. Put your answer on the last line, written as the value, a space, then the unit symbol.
13.75 bar
